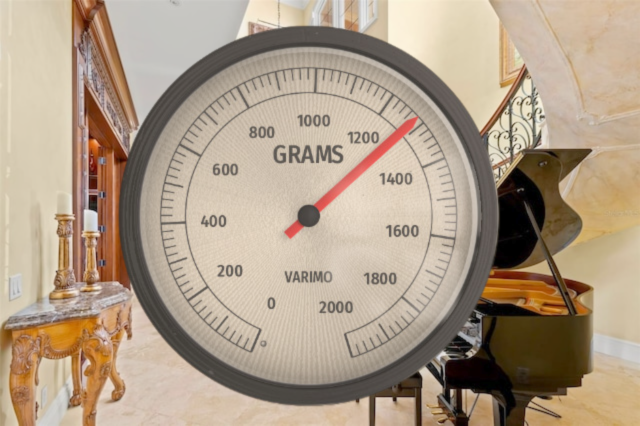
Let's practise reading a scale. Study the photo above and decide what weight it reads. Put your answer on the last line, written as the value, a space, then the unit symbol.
1280 g
